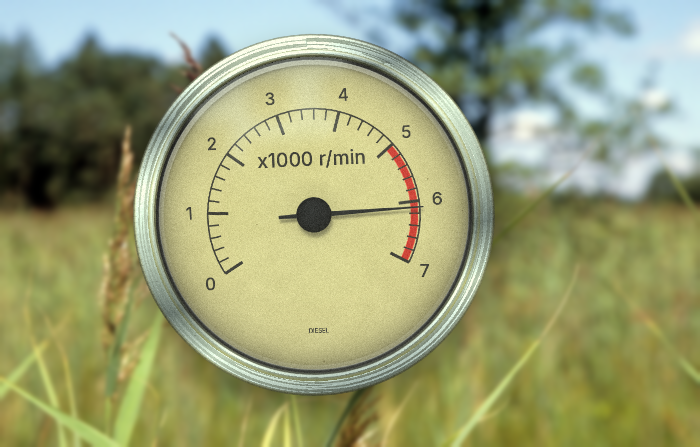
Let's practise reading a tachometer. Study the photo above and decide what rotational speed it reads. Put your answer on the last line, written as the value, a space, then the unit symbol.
6100 rpm
